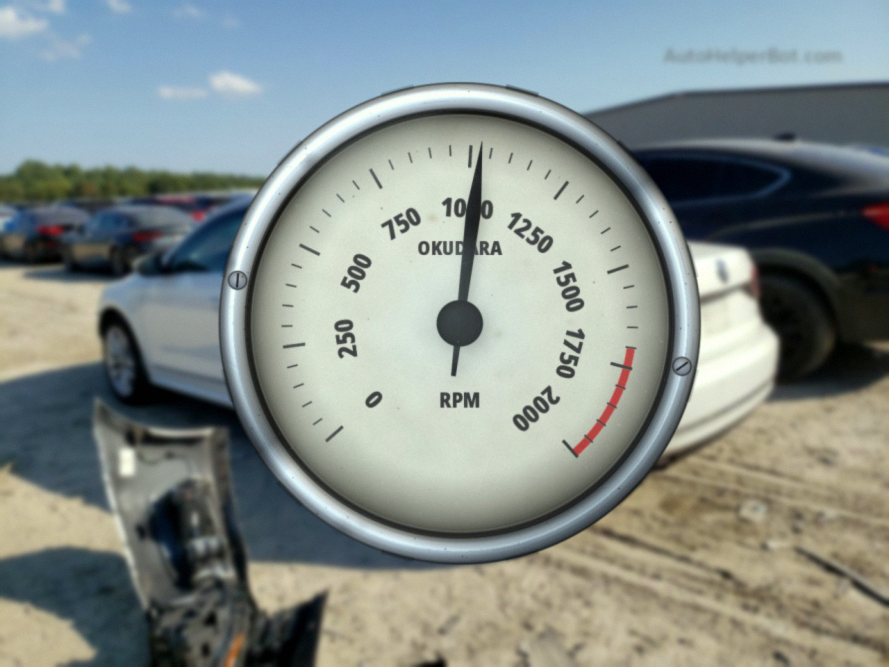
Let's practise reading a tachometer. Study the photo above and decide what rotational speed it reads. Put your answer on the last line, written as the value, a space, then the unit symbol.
1025 rpm
